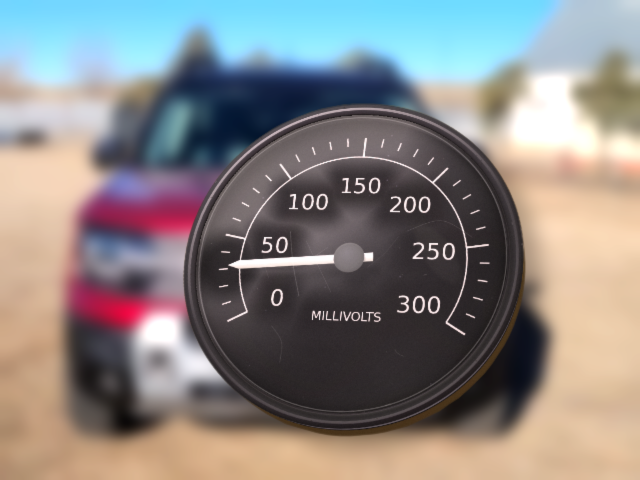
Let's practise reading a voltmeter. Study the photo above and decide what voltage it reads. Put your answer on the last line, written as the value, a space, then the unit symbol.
30 mV
